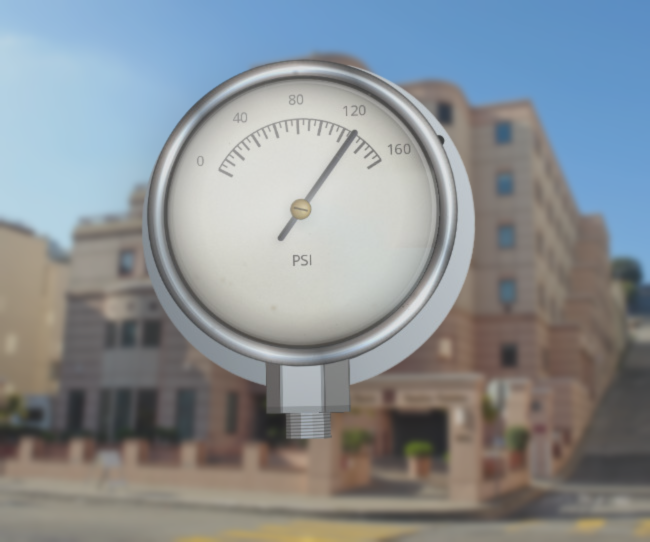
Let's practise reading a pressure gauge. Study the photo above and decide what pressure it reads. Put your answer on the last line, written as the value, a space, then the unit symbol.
130 psi
